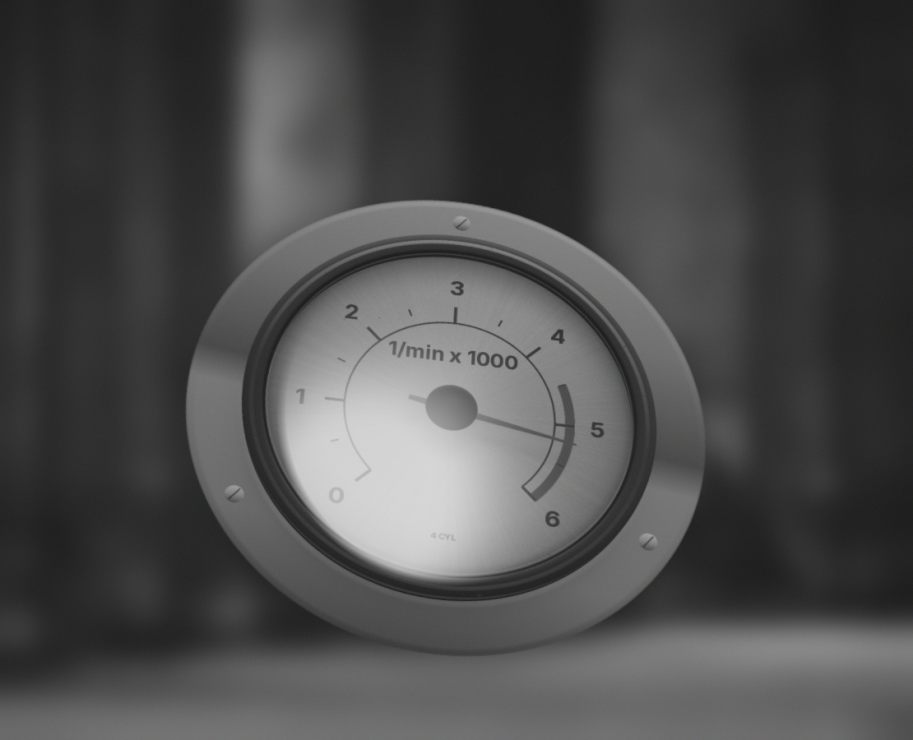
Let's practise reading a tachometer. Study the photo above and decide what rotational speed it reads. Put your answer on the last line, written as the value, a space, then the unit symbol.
5250 rpm
